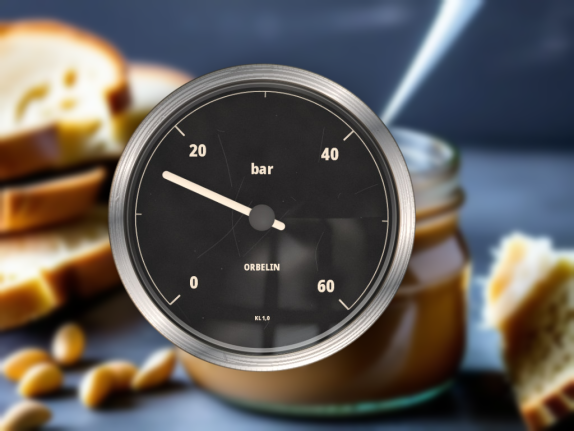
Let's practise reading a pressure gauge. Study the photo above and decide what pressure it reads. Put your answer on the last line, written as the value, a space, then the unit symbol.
15 bar
